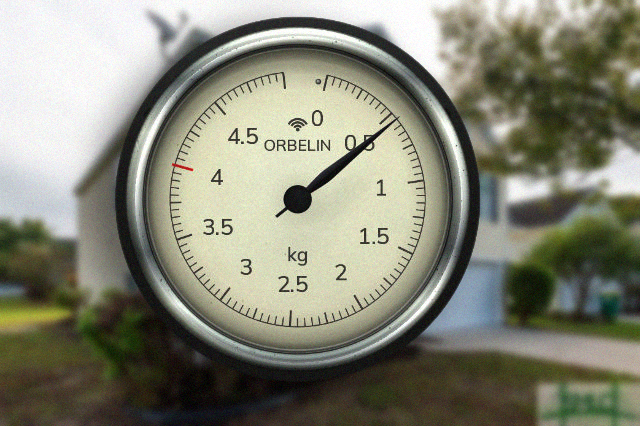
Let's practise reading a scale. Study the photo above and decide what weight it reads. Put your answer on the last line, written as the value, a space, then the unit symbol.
0.55 kg
